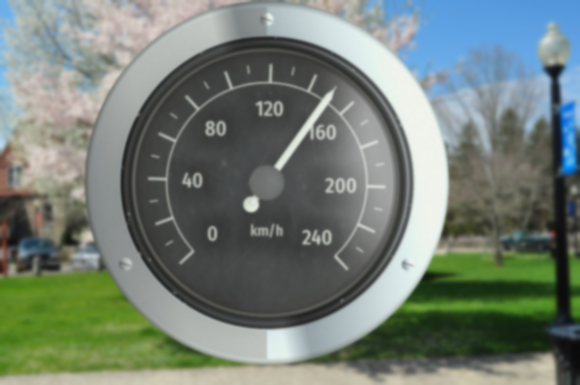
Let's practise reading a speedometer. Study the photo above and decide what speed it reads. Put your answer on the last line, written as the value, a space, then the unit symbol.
150 km/h
